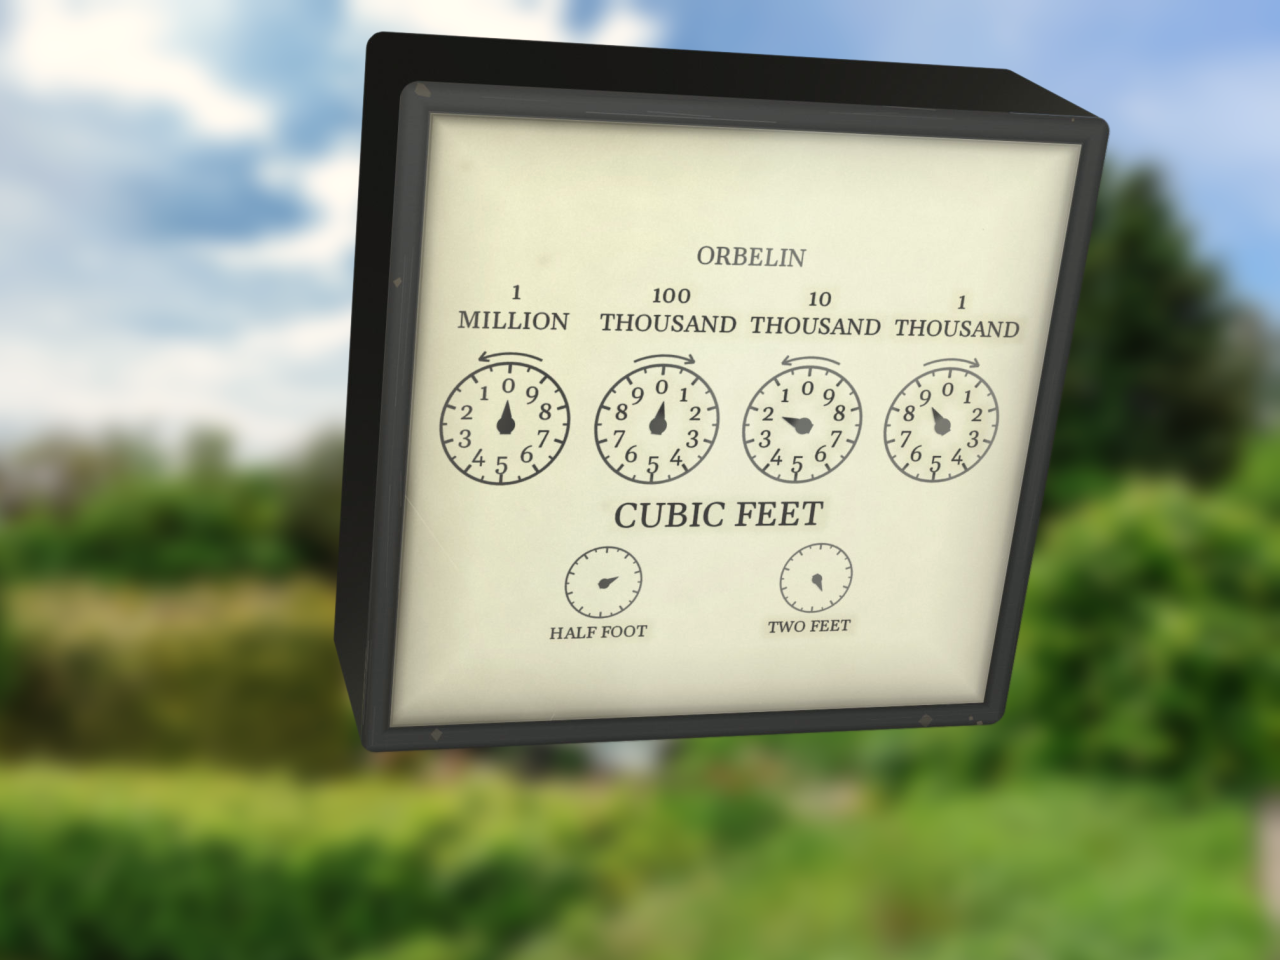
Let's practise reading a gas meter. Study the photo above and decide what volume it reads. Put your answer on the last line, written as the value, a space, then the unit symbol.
1900 ft³
